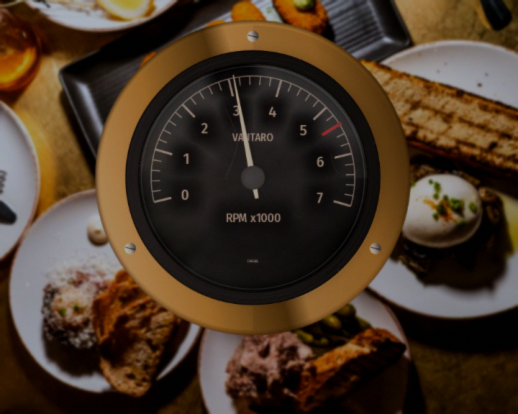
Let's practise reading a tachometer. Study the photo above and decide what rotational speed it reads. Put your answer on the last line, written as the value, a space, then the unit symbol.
3100 rpm
